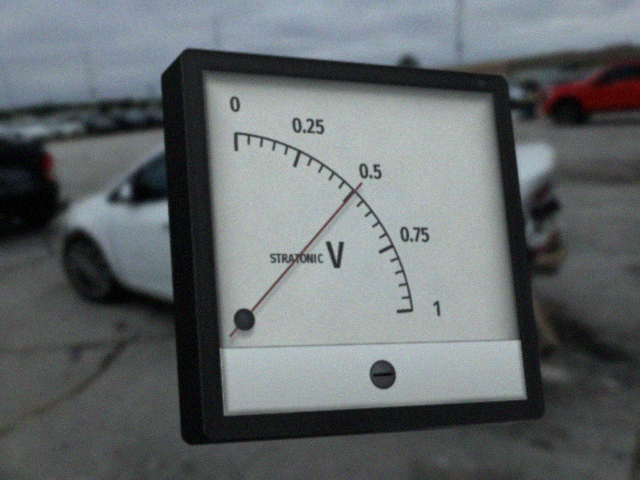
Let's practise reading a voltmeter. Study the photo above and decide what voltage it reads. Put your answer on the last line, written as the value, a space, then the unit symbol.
0.5 V
